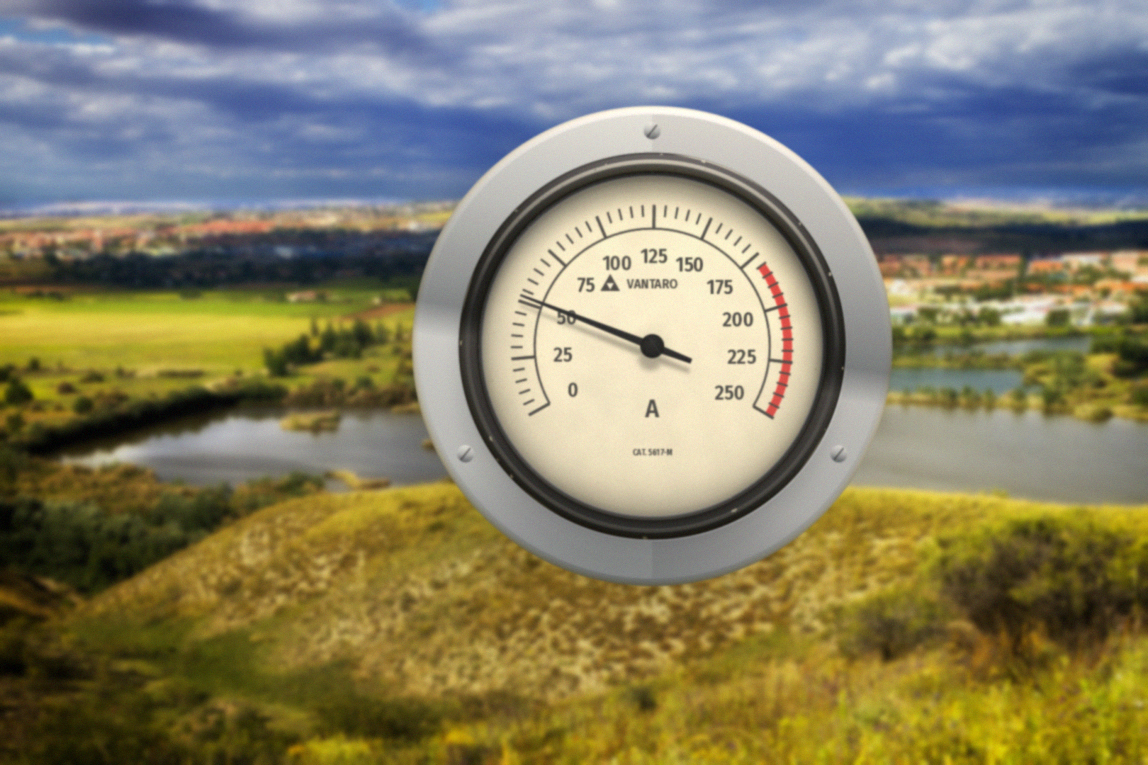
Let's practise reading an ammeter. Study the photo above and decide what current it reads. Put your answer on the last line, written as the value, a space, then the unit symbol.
52.5 A
